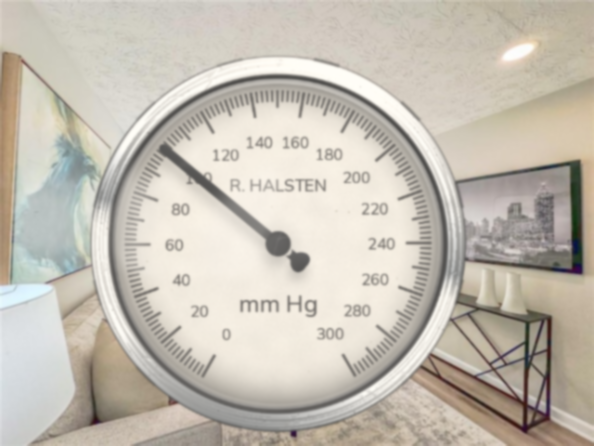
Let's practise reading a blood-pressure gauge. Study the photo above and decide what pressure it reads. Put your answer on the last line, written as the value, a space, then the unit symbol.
100 mmHg
